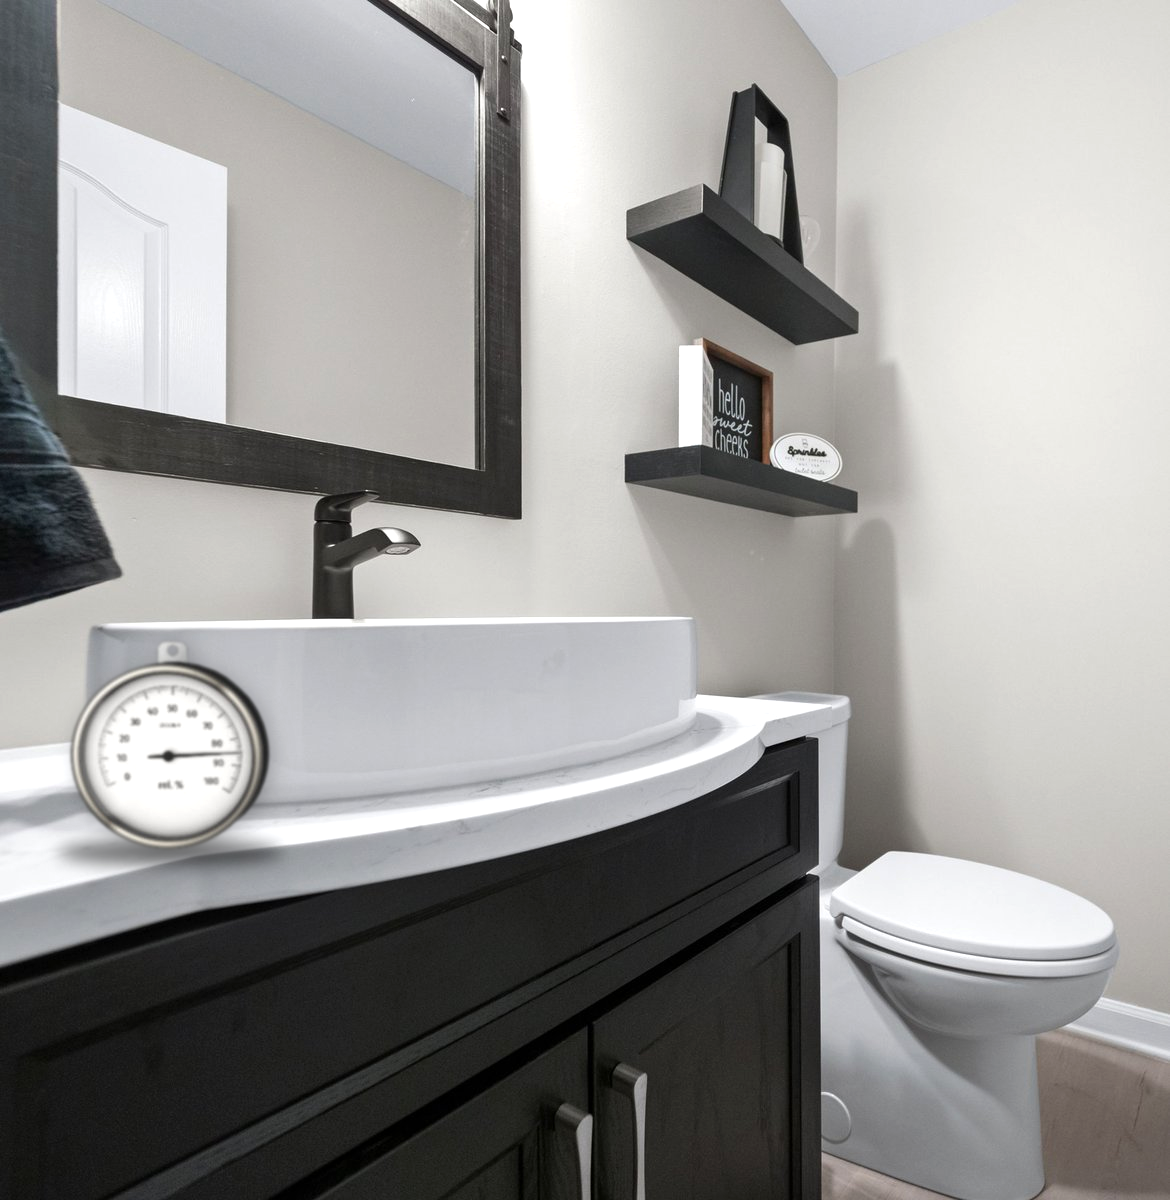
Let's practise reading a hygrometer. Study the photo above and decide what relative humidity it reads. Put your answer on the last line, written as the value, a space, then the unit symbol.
85 %
